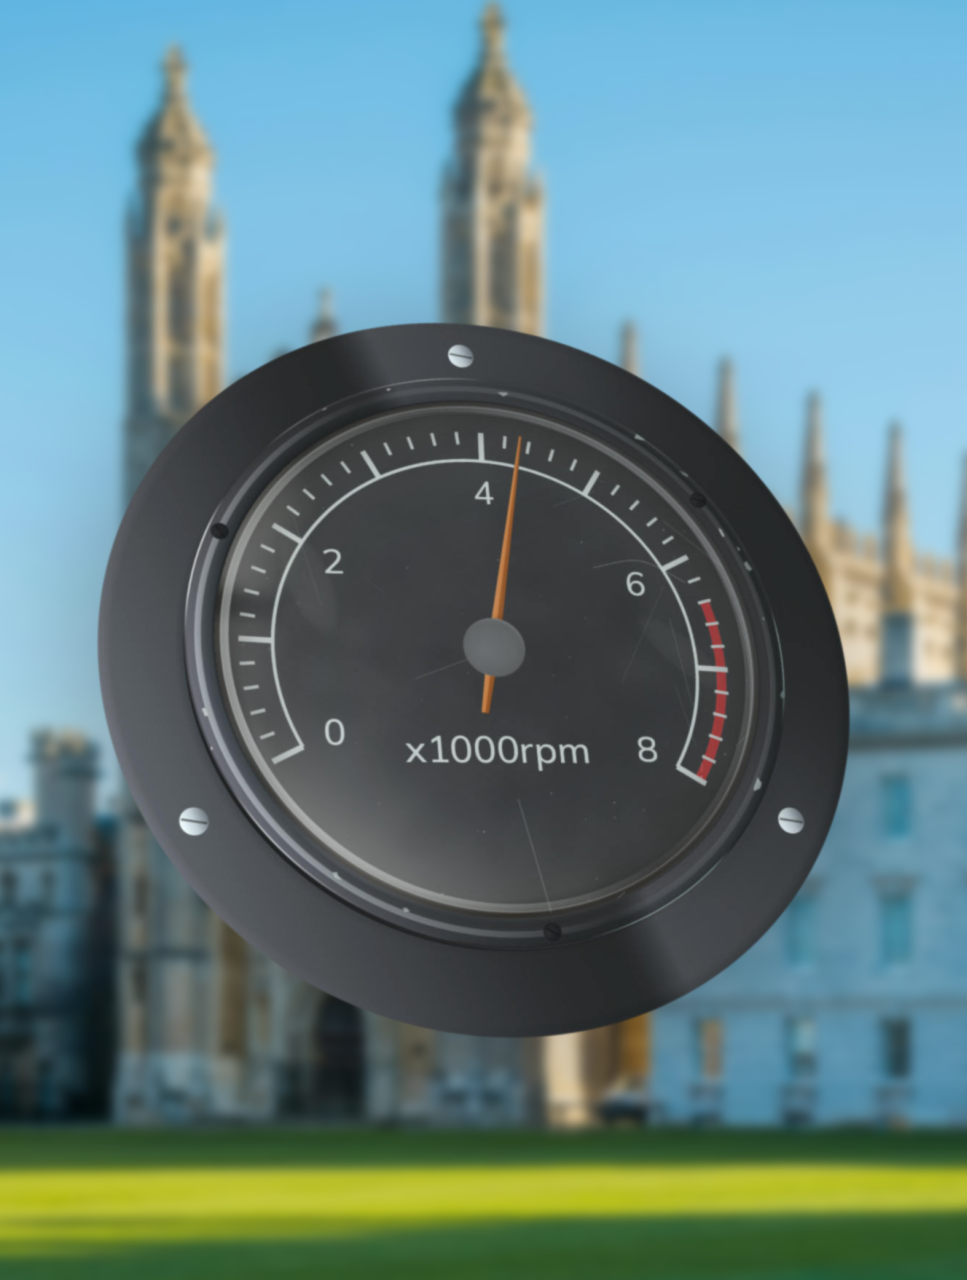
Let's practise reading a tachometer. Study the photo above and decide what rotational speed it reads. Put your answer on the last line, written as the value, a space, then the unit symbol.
4300 rpm
